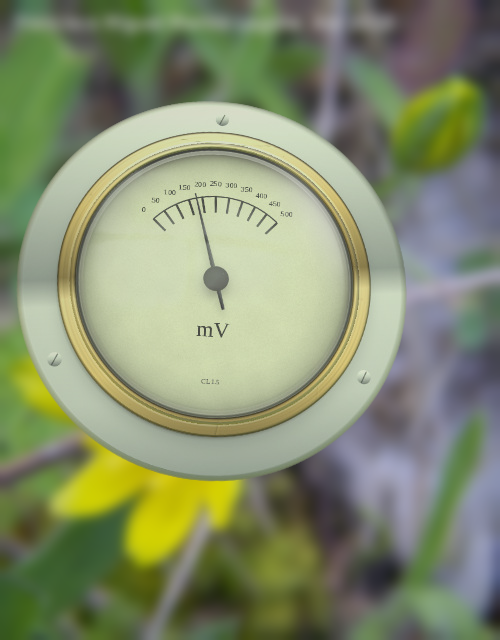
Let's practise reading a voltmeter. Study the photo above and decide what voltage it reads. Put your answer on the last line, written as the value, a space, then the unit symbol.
175 mV
